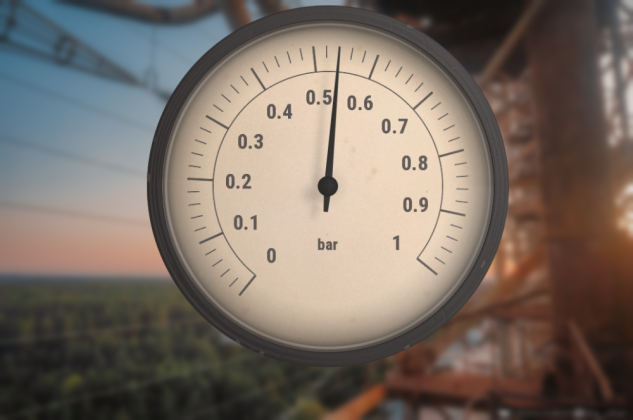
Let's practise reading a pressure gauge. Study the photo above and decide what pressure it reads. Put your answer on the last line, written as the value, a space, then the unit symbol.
0.54 bar
